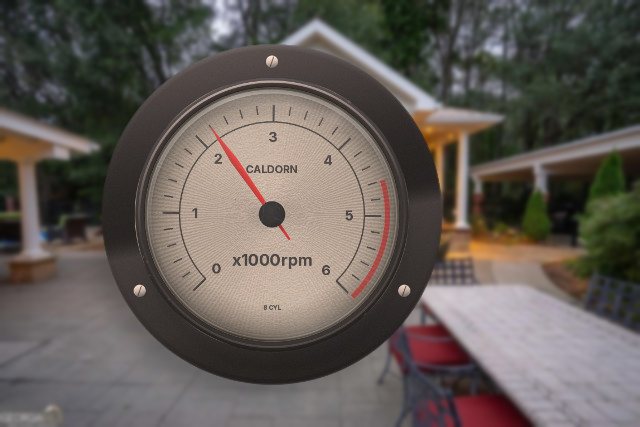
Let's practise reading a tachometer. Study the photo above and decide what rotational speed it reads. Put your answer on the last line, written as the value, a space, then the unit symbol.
2200 rpm
